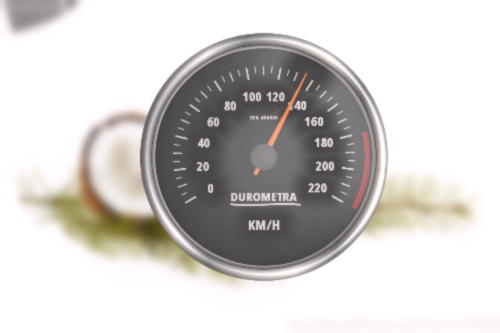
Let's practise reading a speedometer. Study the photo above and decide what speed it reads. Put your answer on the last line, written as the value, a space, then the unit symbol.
135 km/h
